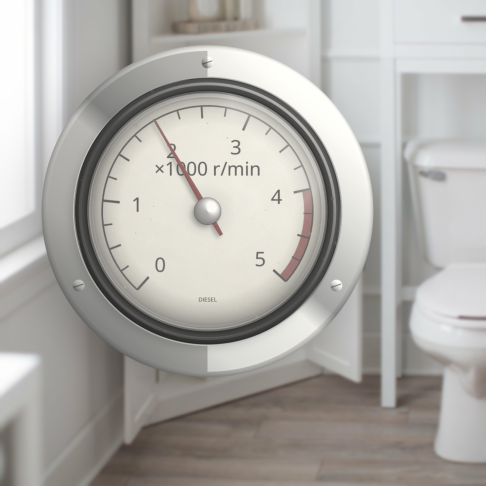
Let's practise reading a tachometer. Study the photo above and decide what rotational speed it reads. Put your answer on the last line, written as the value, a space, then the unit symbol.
2000 rpm
